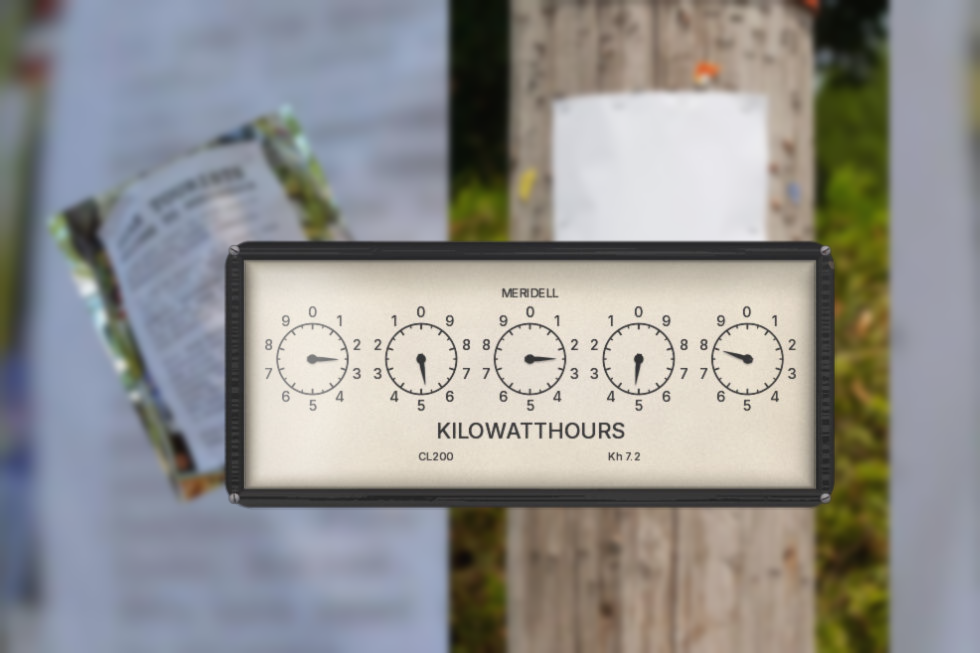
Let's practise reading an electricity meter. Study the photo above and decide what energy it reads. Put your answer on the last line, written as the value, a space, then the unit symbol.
25248 kWh
